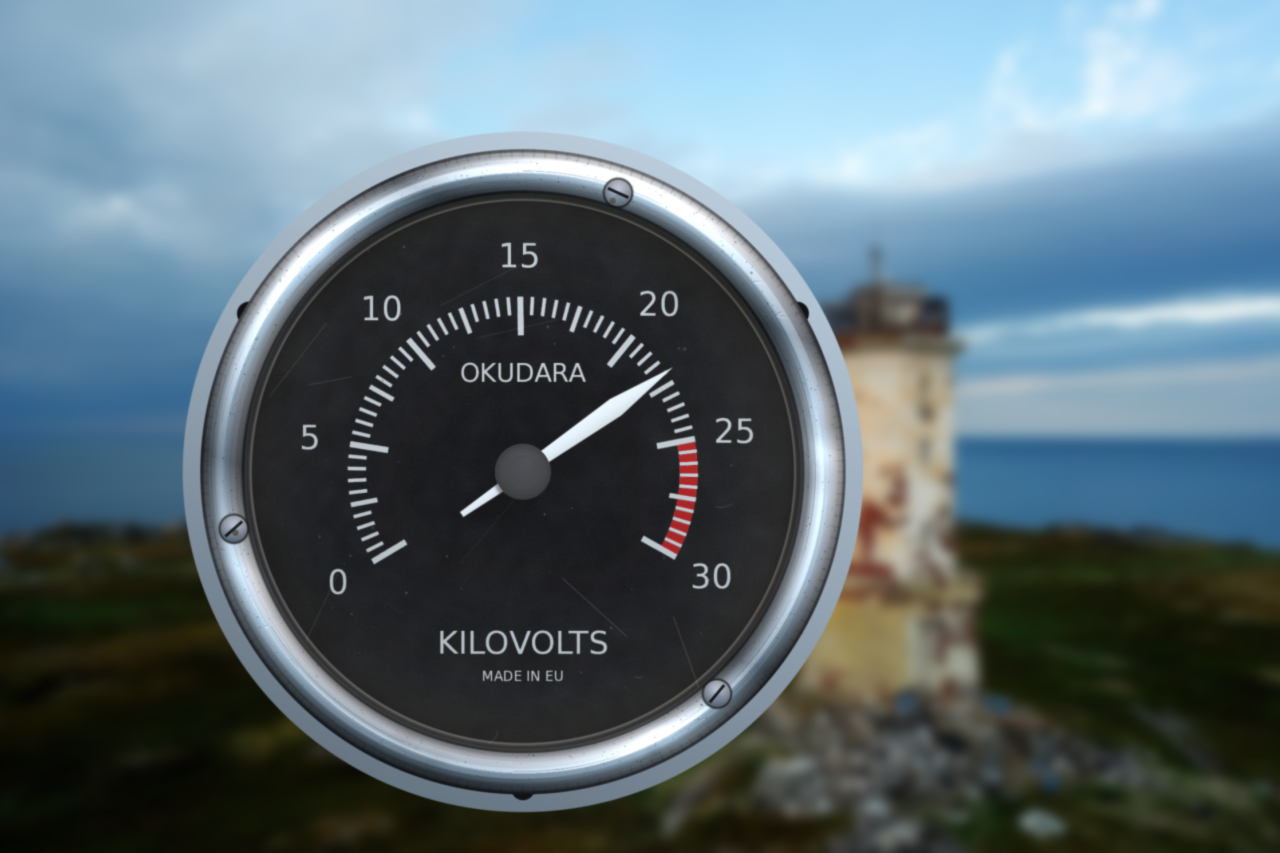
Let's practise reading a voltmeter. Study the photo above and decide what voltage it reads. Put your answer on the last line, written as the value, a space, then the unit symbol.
22 kV
